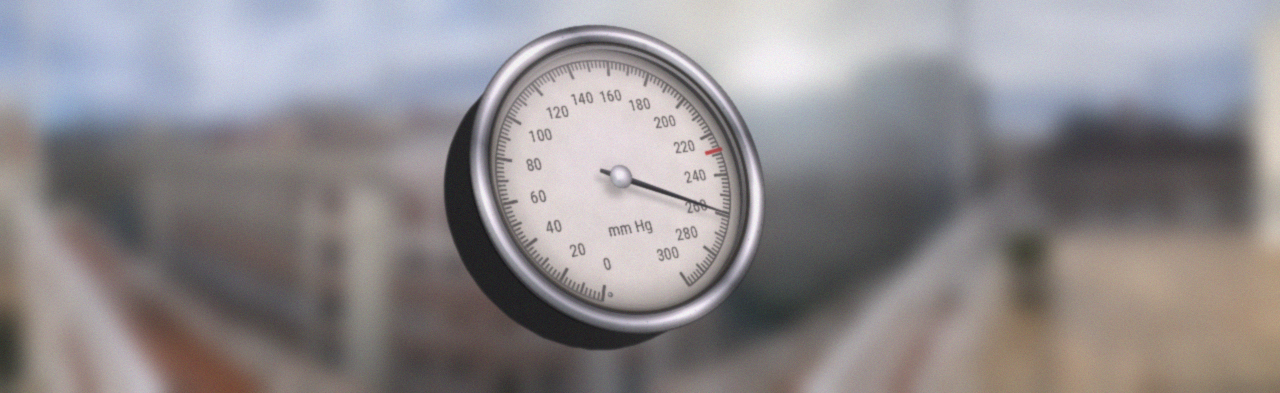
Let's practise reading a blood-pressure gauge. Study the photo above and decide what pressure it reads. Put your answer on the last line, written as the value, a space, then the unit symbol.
260 mmHg
